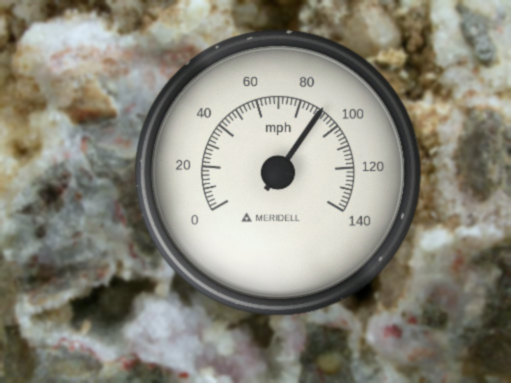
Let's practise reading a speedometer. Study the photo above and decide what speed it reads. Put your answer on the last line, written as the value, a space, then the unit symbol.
90 mph
